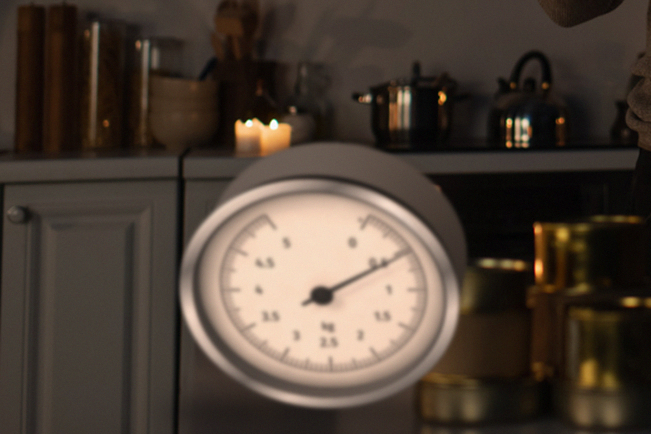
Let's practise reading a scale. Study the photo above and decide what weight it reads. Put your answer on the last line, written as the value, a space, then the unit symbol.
0.5 kg
